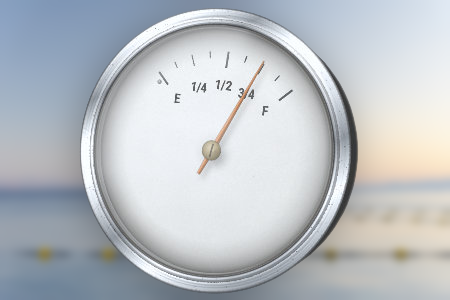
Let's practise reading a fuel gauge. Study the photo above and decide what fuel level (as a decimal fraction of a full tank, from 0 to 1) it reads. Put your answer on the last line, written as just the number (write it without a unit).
0.75
